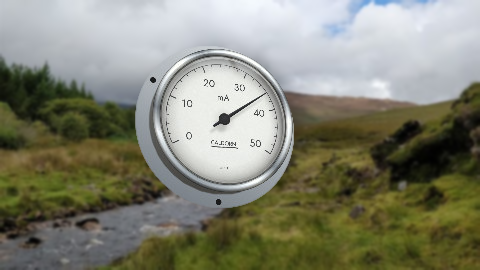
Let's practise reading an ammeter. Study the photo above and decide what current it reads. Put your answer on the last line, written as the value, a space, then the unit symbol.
36 mA
